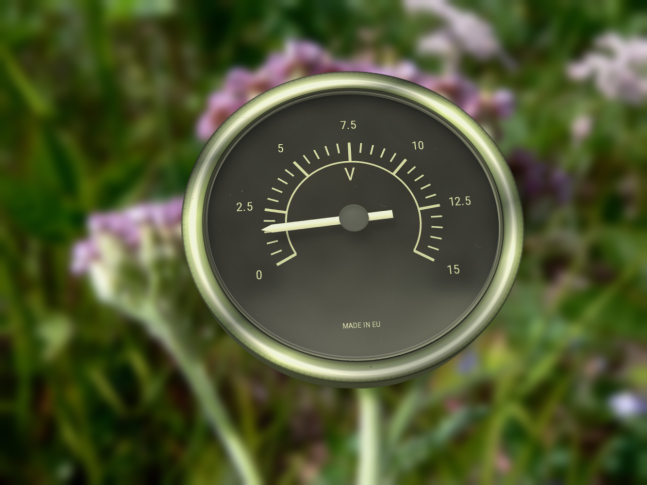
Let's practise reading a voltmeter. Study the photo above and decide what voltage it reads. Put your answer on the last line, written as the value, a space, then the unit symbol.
1.5 V
